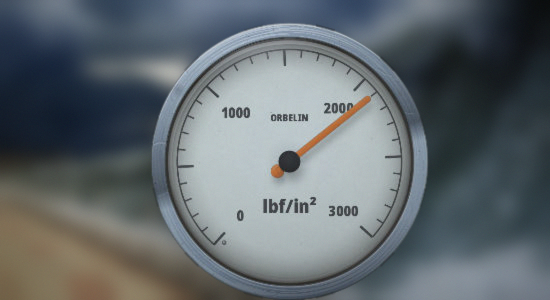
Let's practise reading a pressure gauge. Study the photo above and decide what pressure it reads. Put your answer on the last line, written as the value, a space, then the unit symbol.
2100 psi
